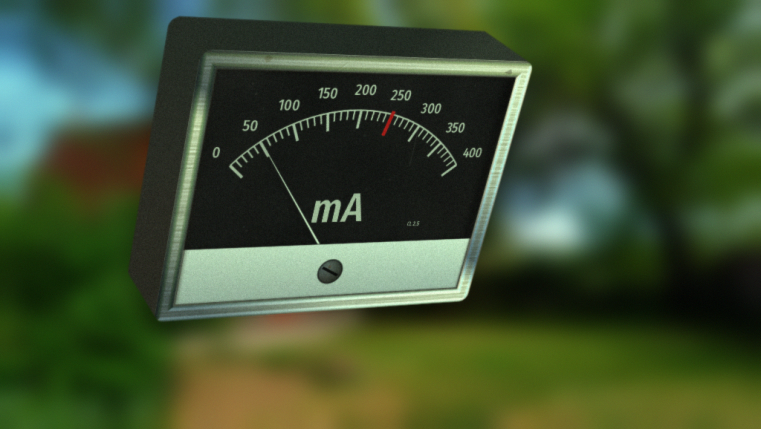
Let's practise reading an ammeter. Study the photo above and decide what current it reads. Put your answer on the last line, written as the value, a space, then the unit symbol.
50 mA
